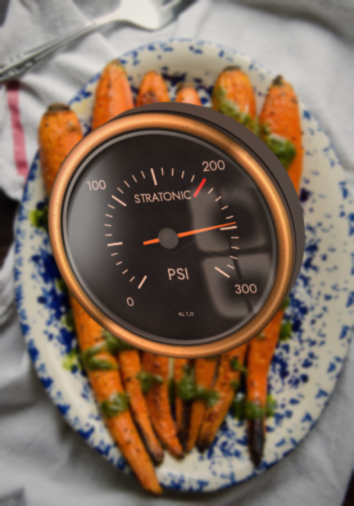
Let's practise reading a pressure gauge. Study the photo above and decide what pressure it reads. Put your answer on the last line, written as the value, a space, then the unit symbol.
245 psi
